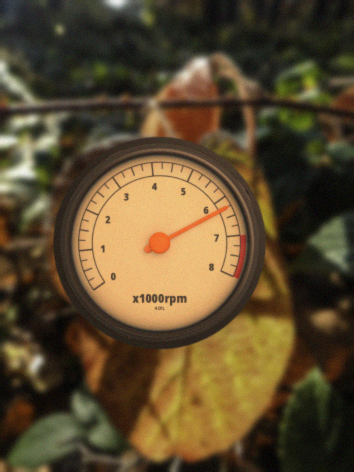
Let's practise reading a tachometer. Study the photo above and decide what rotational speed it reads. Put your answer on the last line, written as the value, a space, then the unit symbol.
6250 rpm
